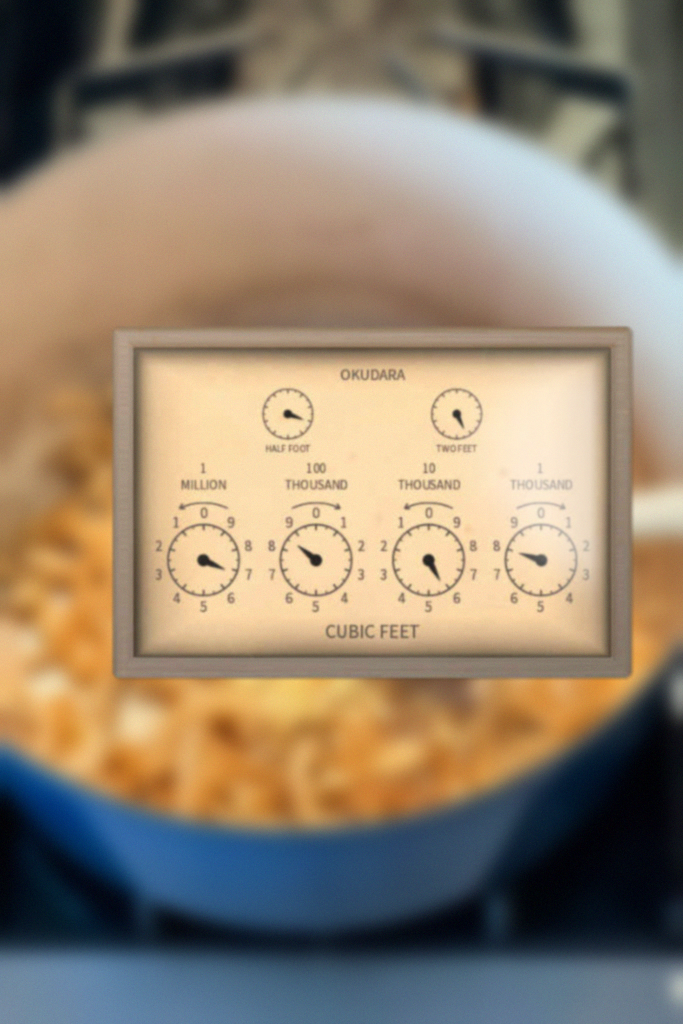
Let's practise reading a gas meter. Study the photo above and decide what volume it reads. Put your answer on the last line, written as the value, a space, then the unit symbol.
685800 ft³
